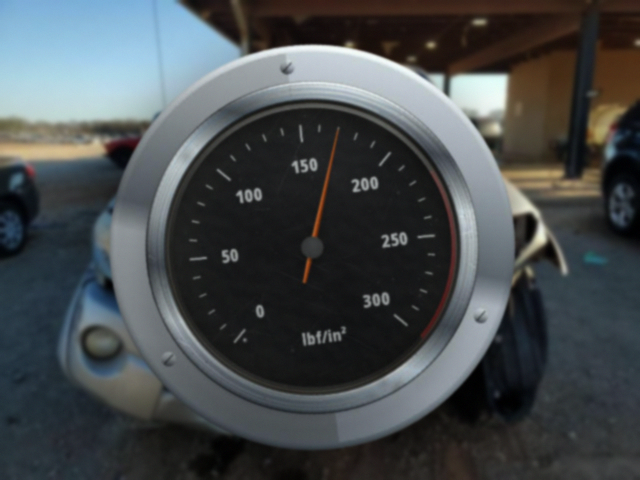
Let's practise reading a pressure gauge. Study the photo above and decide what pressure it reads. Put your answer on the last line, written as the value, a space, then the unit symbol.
170 psi
